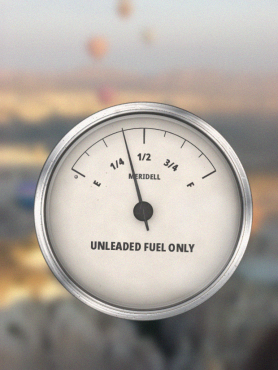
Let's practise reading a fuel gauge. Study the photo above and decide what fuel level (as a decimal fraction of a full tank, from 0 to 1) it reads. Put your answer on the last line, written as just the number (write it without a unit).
0.375
